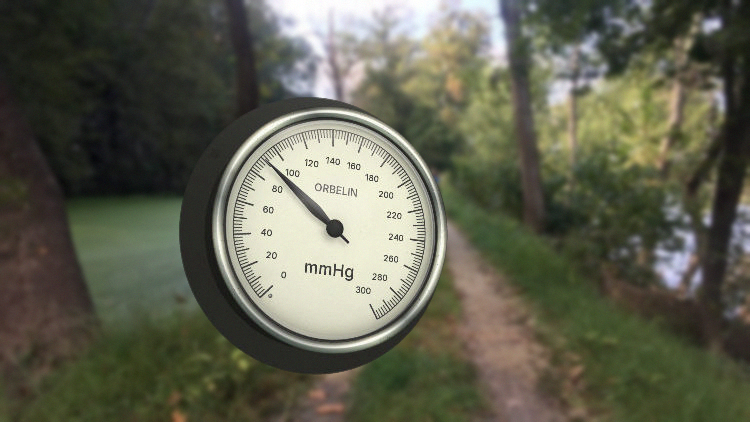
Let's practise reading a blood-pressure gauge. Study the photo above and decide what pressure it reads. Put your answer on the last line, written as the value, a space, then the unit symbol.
90 mmHg
